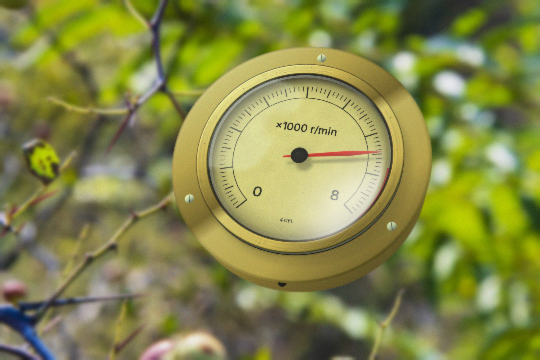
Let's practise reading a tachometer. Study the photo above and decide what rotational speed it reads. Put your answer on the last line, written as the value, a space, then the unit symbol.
6500 rpm
